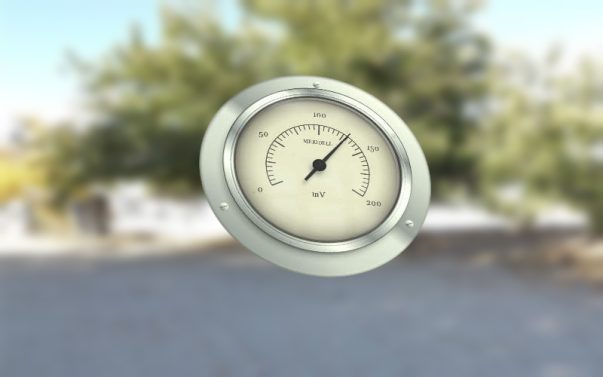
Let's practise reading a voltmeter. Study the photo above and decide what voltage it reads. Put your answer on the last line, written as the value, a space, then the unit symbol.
130 mV
